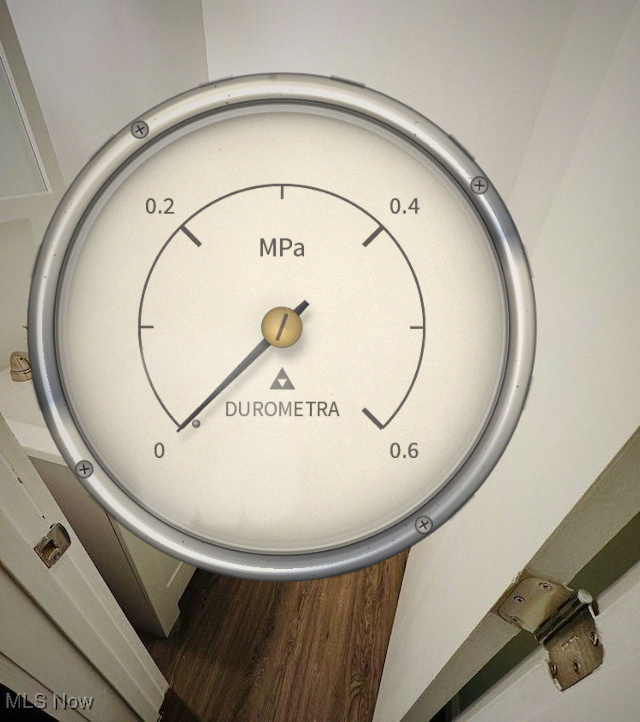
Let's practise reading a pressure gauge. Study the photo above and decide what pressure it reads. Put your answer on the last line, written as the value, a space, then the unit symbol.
0 MPa
